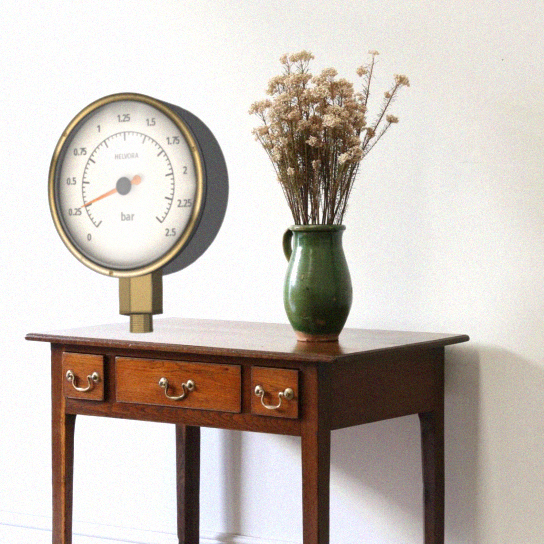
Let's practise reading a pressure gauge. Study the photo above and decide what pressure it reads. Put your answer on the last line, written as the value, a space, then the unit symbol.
0.25 bar
